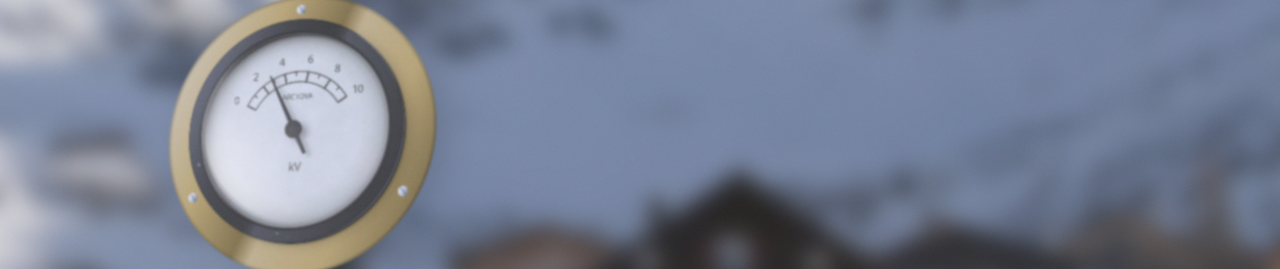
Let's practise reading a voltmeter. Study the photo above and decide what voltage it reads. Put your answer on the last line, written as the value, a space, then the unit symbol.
3 kV
